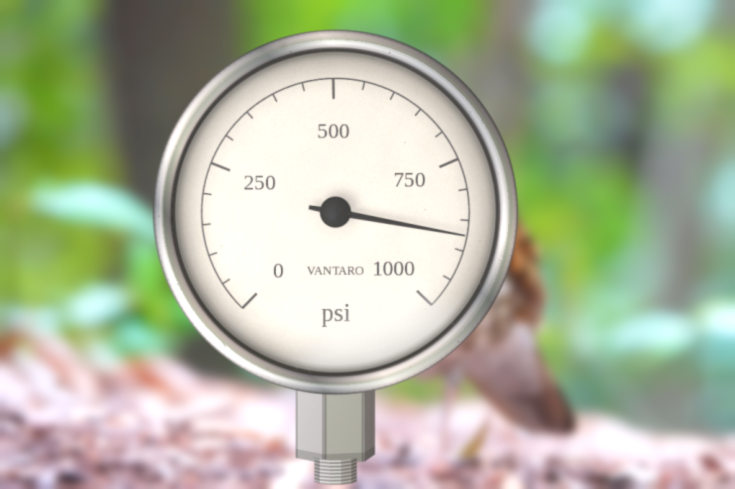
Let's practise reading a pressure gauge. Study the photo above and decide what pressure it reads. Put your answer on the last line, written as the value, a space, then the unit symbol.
875 psi
